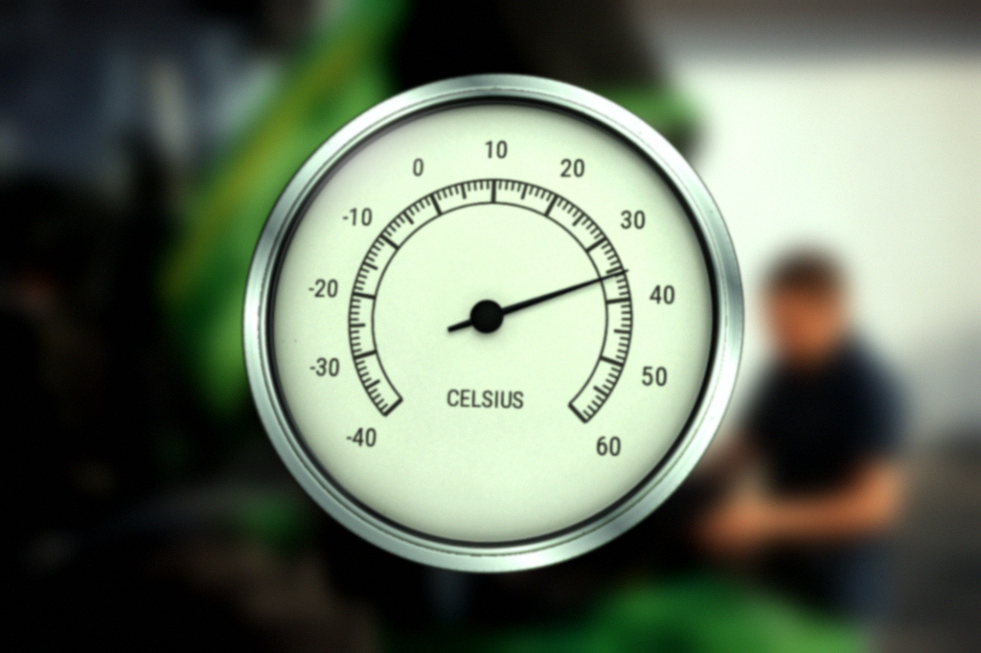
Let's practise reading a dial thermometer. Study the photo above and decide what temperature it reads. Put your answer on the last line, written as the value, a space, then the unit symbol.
36 °C
